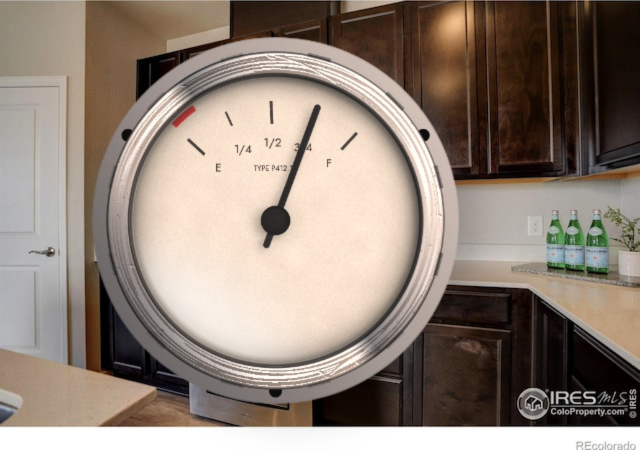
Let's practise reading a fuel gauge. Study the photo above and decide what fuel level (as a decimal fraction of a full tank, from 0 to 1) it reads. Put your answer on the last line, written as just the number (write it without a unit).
0.75
